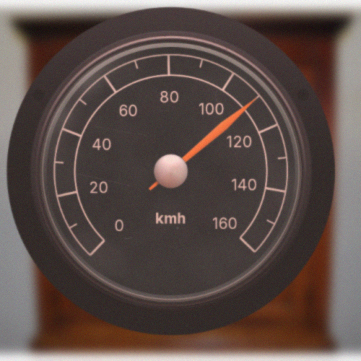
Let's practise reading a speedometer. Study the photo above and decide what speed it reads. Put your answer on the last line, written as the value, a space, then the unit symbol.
110 km/h
